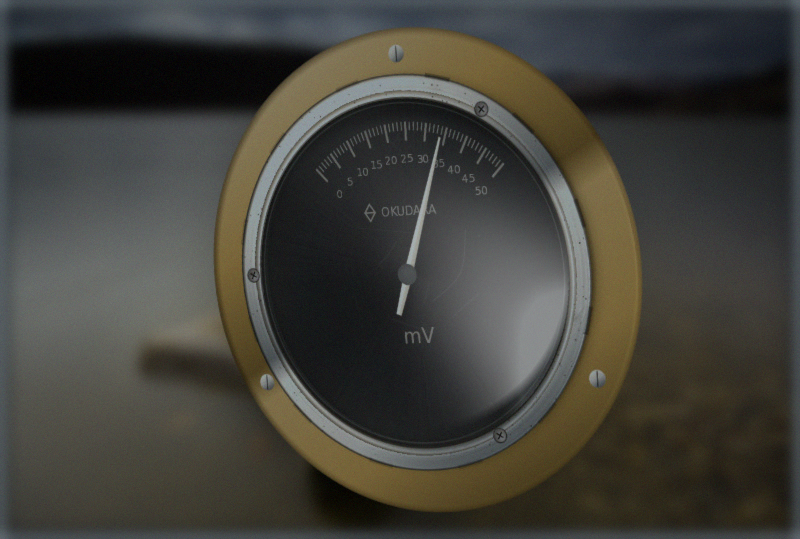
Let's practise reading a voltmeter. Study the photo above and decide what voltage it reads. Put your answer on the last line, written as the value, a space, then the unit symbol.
35 mV
